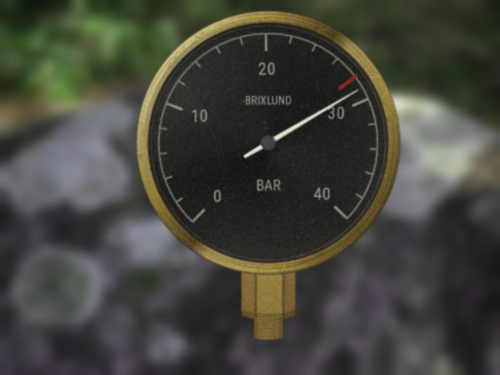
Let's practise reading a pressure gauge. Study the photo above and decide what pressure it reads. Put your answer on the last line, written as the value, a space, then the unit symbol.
29 bar
